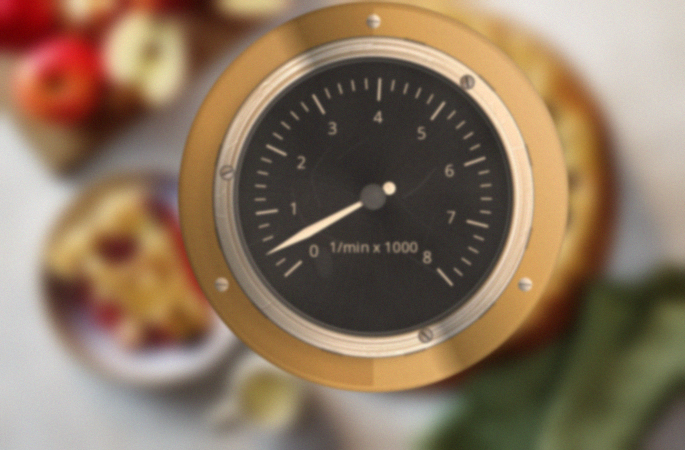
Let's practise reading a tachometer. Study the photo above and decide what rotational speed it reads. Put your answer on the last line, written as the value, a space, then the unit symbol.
400 rpm
